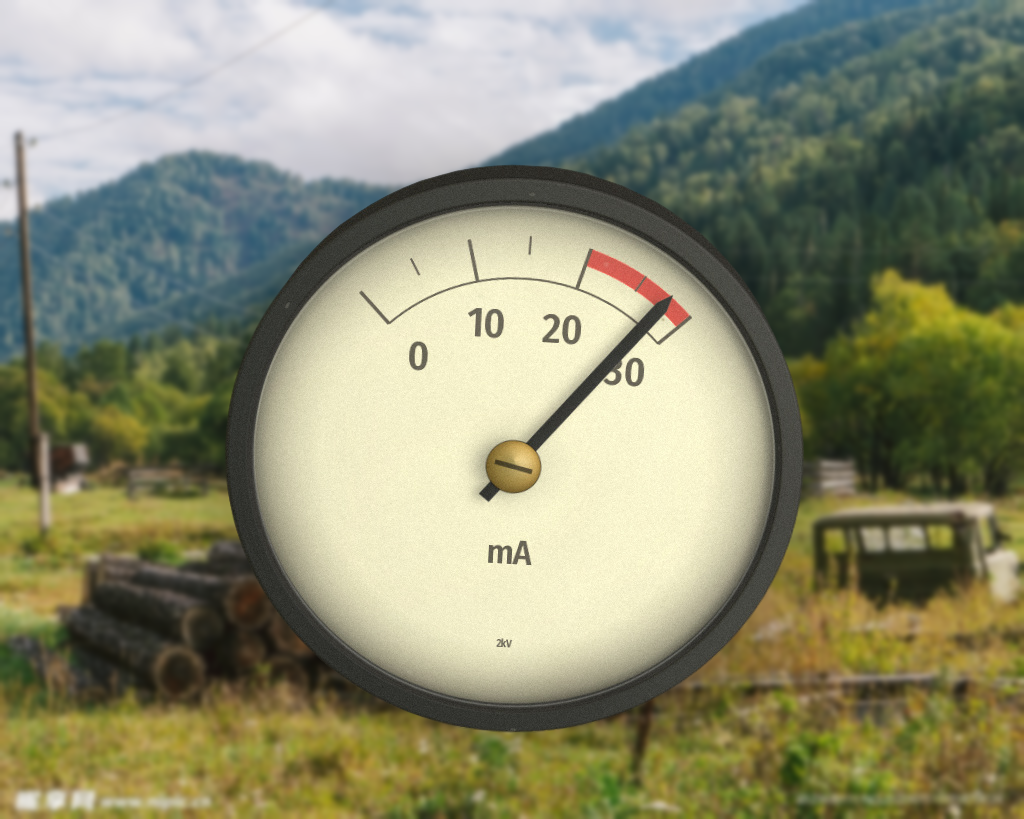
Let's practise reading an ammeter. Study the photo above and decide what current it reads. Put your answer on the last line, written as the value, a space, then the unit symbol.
27.5 mA
